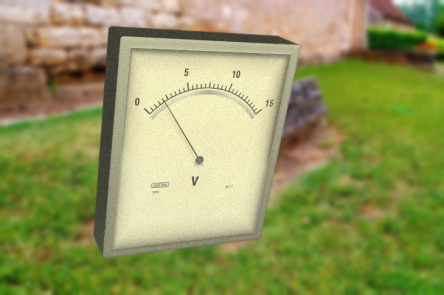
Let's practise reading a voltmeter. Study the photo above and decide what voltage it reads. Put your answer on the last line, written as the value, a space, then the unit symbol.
2 V
